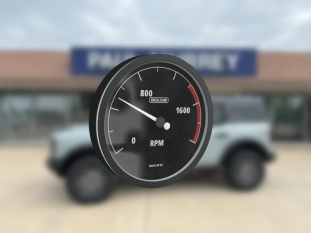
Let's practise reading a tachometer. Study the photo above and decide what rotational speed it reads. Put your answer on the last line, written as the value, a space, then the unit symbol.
500 rpm
